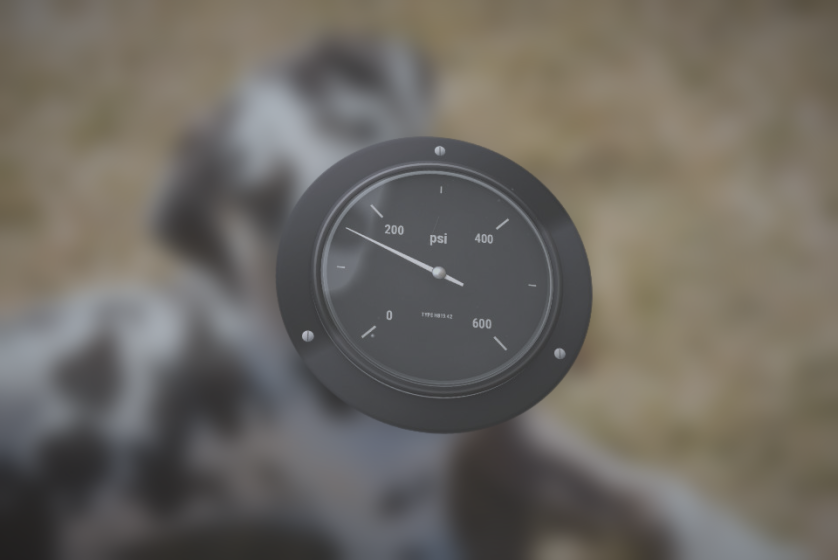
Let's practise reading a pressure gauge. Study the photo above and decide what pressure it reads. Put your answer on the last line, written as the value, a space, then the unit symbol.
150 psi
